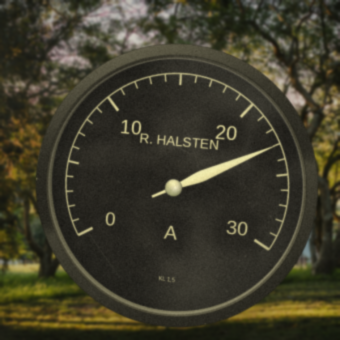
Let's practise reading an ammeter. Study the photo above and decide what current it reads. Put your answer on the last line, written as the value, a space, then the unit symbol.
23 A
